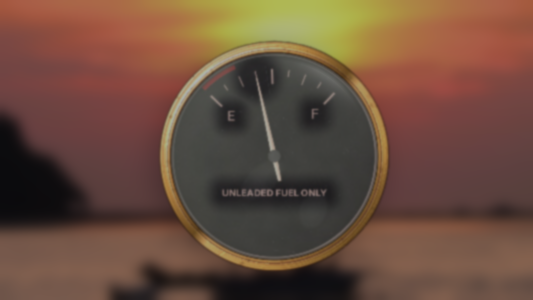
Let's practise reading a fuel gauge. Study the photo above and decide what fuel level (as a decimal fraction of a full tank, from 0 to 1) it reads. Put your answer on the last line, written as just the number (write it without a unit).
0.375
